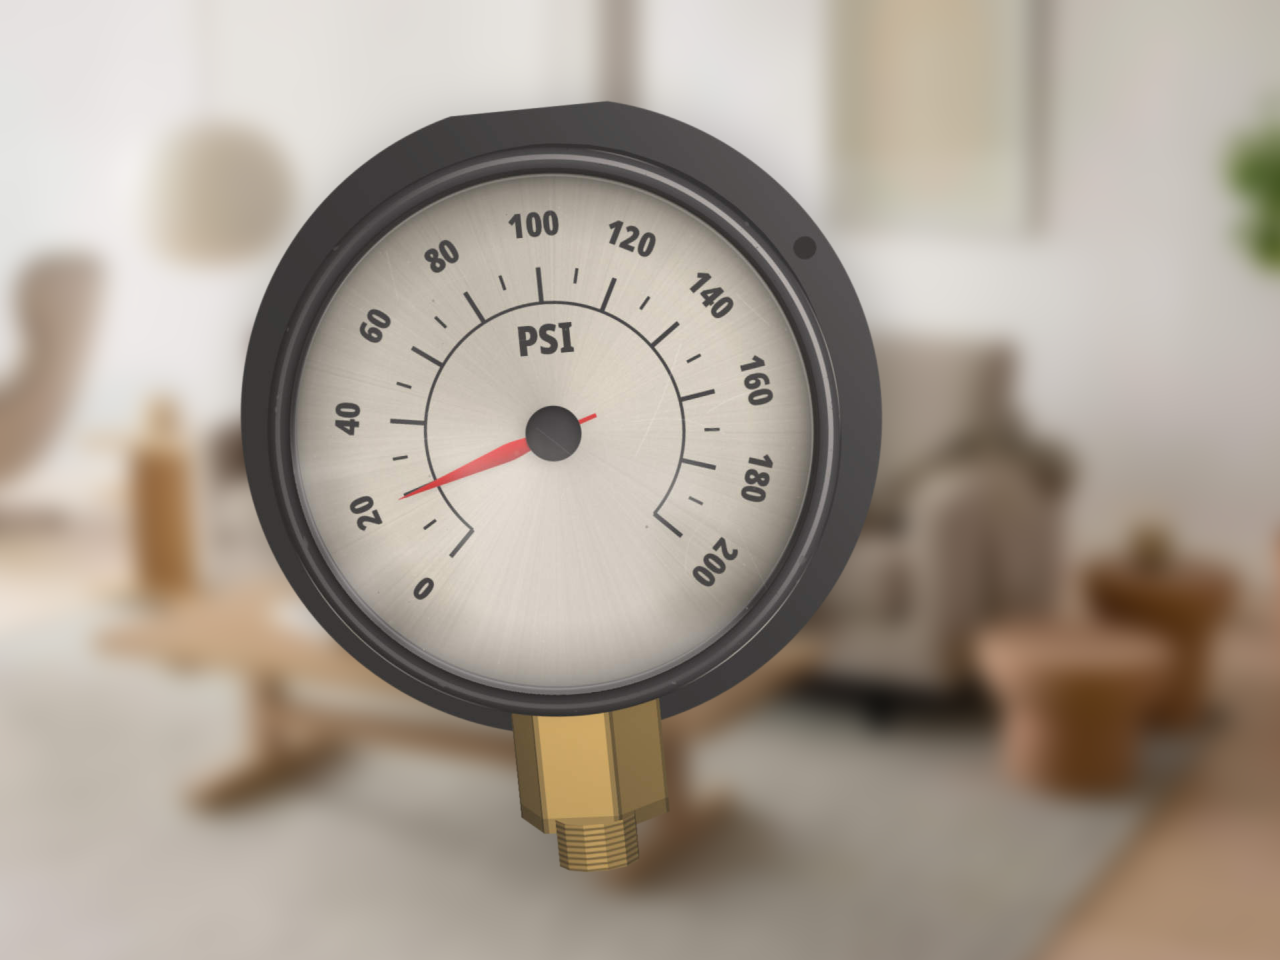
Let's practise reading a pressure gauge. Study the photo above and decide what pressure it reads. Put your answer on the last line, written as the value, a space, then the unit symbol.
20 psi
